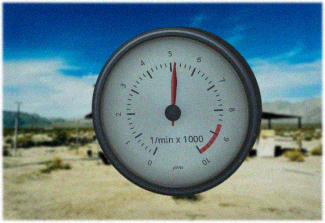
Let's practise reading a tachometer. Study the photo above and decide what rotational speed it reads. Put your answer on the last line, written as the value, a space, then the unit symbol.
5200 rpm
